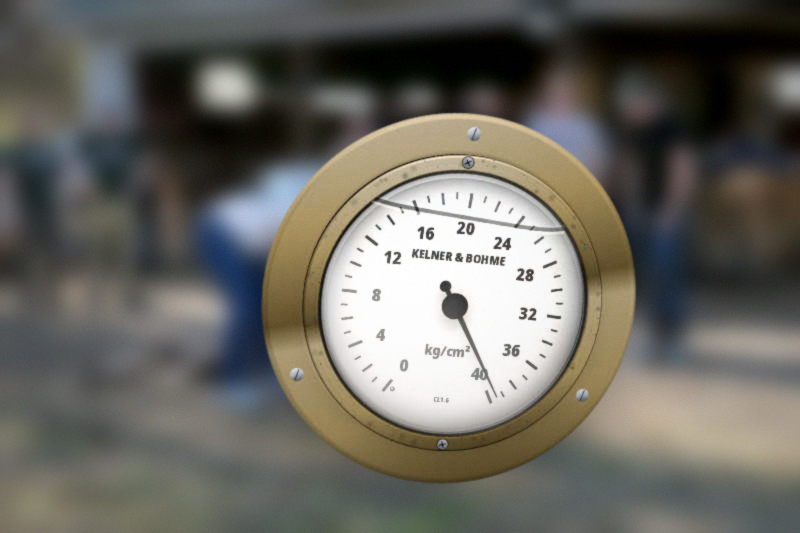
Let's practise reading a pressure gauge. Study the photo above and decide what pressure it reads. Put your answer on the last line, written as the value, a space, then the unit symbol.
39.5 kg/cm²
